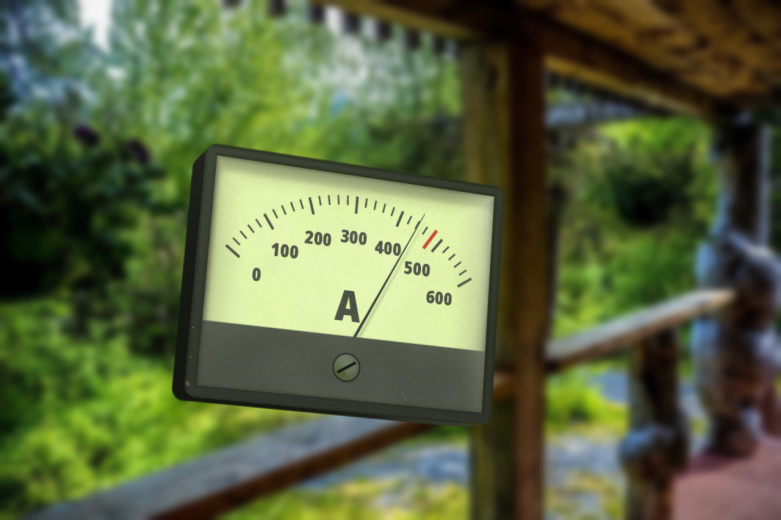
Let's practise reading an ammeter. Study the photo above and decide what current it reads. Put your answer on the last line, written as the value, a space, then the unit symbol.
440 A
